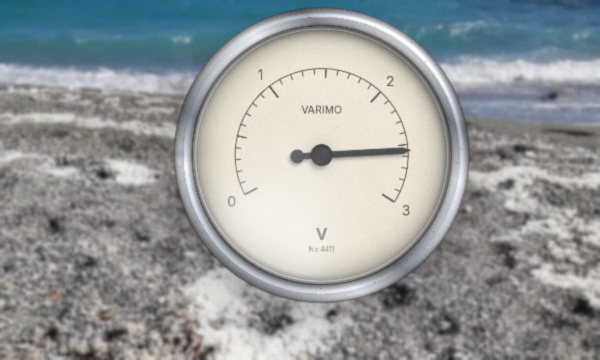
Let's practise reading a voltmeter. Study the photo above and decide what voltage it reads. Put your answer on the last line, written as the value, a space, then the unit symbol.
2.55 V
